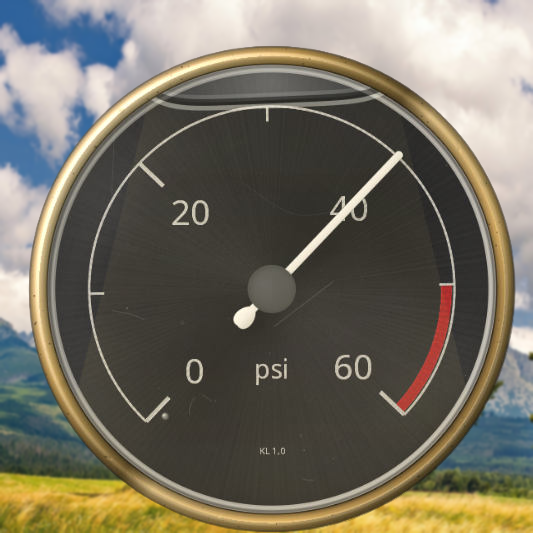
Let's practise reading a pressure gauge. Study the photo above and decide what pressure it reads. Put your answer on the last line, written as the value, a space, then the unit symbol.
40 psi
